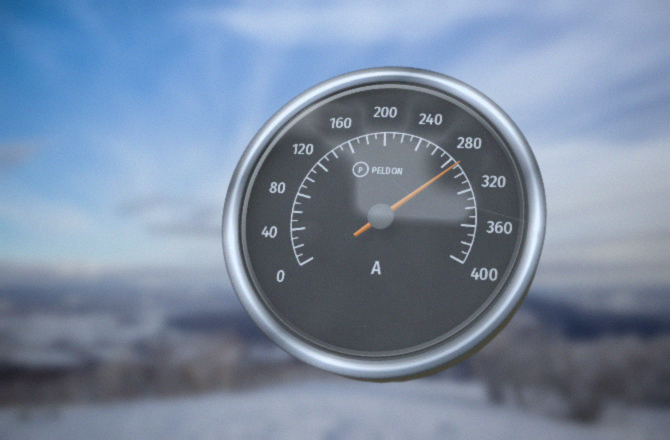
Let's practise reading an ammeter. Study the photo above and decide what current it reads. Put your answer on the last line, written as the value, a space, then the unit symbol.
290 A
